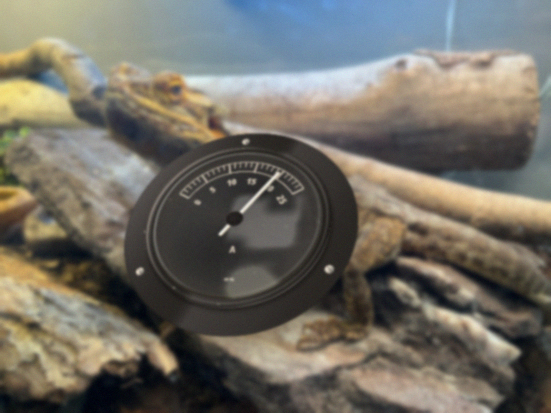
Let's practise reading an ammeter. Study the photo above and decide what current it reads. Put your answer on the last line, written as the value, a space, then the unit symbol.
20 A
